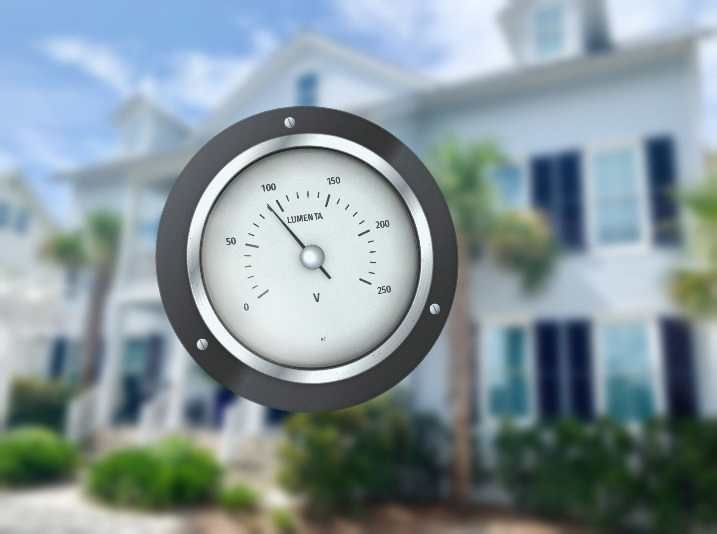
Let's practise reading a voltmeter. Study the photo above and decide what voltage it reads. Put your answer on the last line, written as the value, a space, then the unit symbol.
90 V
